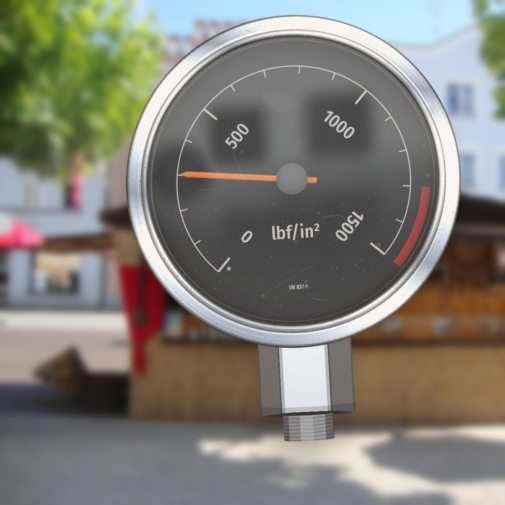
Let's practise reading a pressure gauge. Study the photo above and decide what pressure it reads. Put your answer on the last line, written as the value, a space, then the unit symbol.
300 psi
